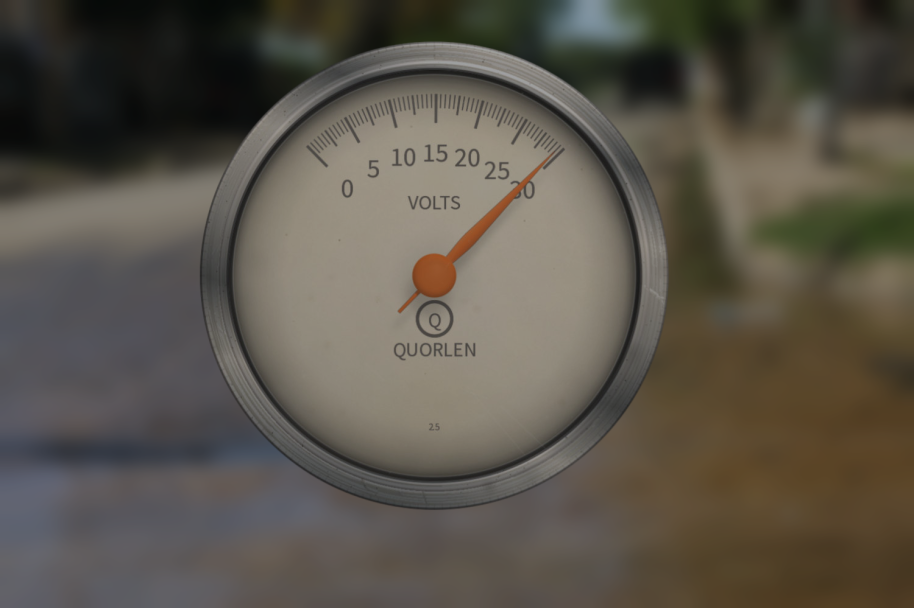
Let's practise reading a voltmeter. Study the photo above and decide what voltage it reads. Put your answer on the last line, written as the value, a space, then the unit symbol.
29.5 V
